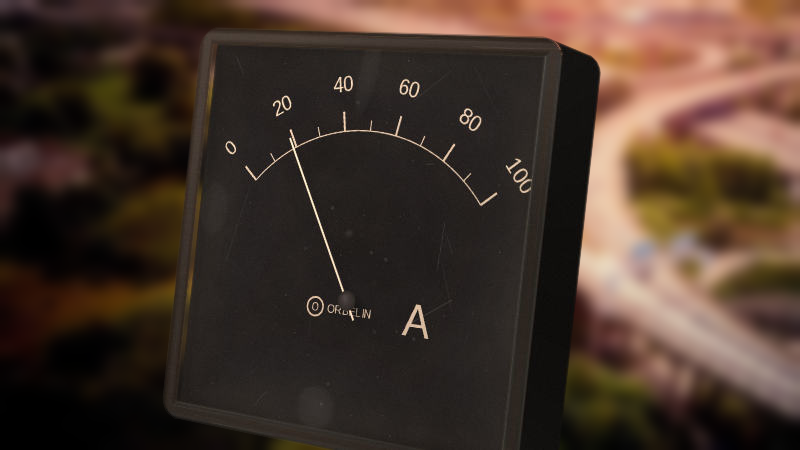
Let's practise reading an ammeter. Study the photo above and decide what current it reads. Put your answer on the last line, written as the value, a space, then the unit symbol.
20 A
